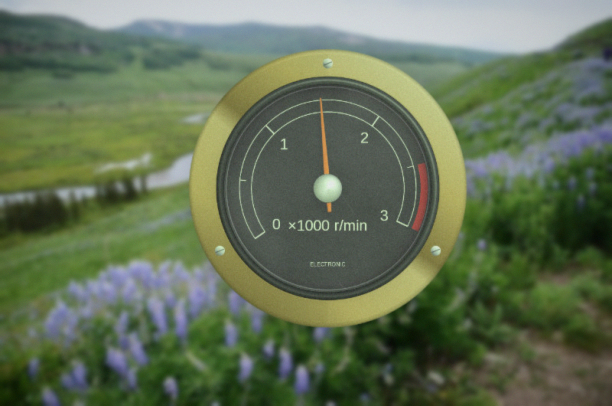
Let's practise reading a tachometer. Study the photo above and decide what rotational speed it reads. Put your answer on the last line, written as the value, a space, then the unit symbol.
1500 rpm
